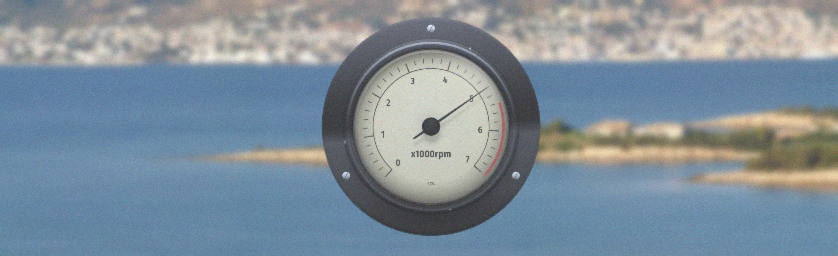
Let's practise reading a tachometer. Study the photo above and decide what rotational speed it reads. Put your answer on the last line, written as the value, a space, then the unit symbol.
5000 rpm
